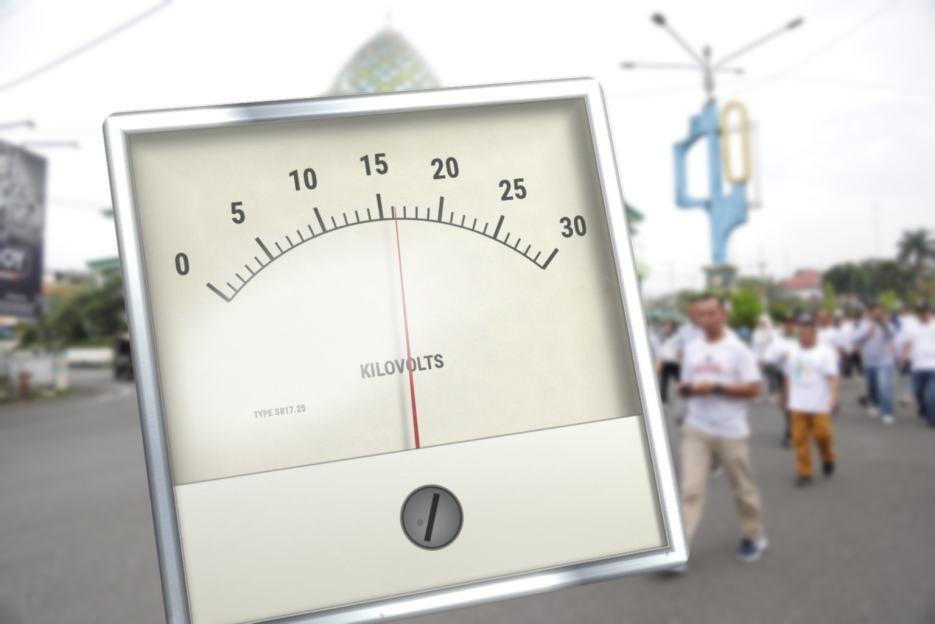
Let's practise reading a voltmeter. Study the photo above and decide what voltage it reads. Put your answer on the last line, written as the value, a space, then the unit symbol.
16 kV
